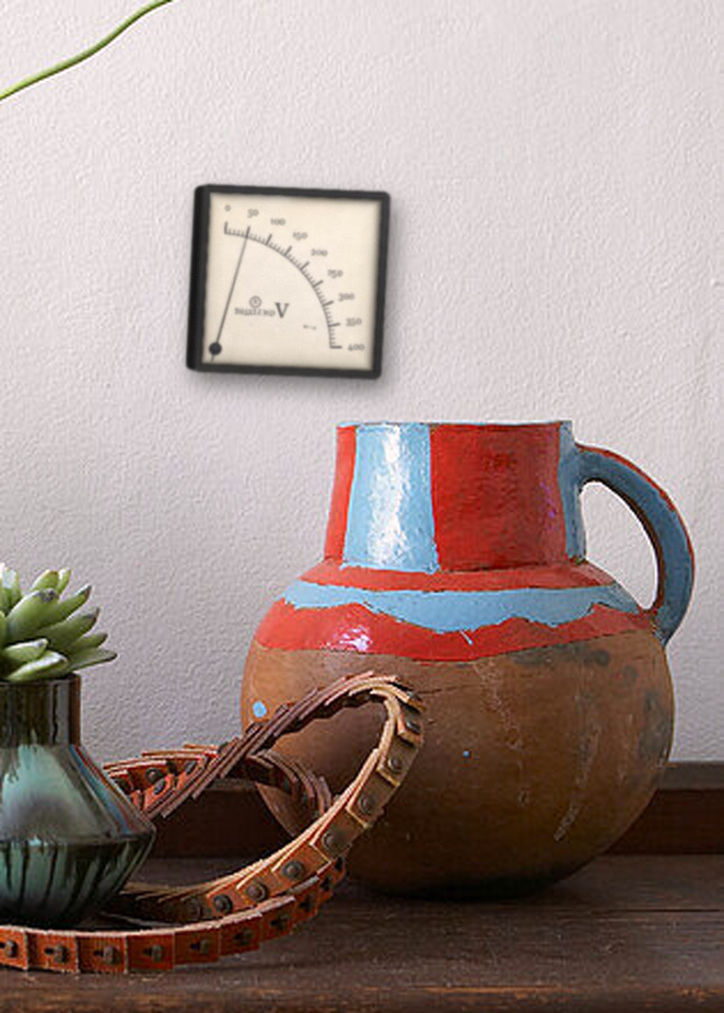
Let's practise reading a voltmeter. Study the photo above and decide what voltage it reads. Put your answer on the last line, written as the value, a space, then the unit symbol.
50 V
